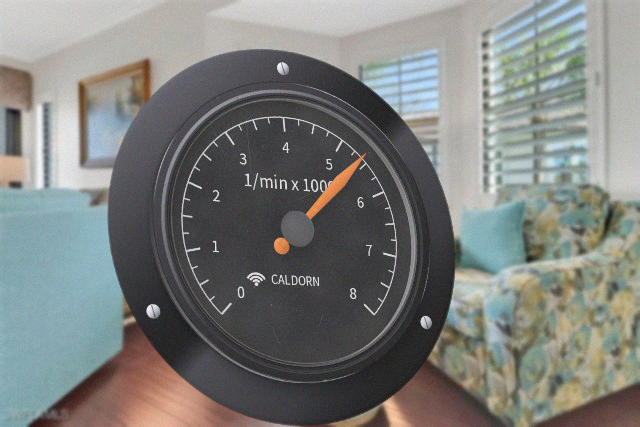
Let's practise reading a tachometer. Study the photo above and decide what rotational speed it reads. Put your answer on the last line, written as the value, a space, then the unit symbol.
5375 rpm
